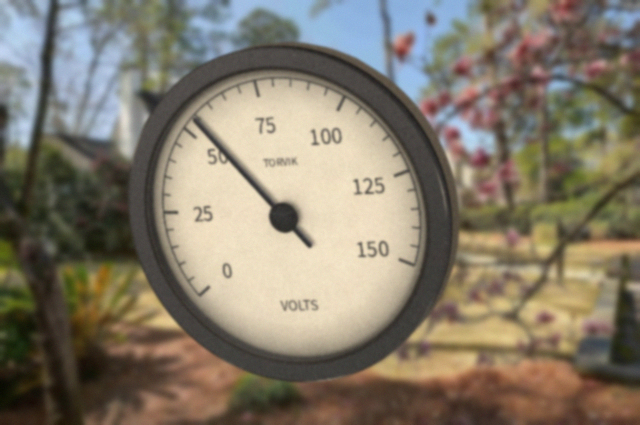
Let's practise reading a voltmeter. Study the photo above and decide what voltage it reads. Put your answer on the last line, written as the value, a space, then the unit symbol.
55 V
